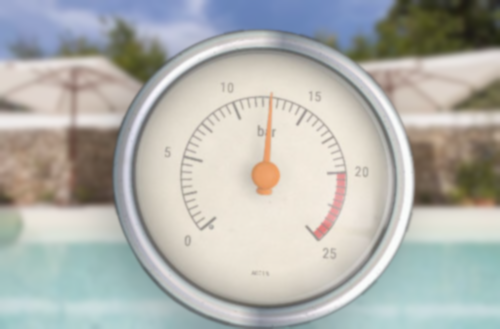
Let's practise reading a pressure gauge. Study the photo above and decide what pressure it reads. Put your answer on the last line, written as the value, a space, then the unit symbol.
12.5 bar
